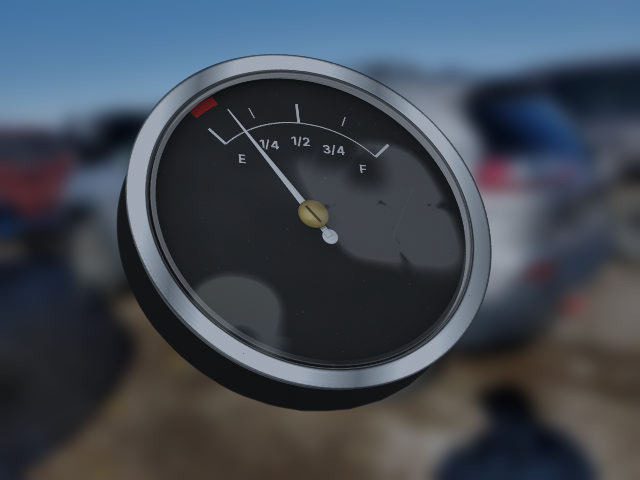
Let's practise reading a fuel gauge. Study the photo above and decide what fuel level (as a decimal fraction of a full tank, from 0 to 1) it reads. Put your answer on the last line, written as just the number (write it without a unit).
0.125
